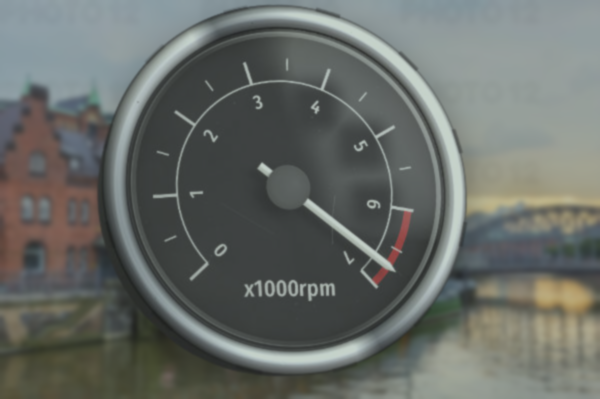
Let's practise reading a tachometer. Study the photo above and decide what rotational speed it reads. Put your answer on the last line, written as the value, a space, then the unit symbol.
6750 rpm
